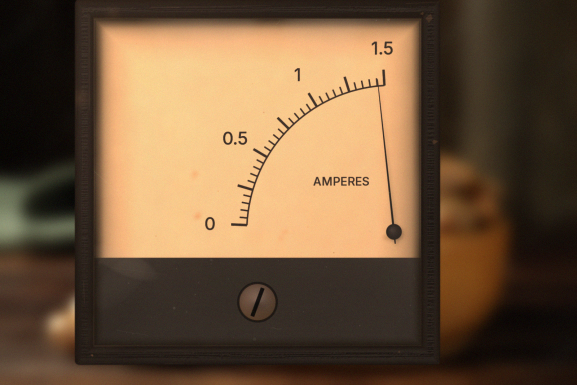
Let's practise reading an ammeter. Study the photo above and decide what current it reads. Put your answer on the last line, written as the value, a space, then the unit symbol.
1.45 A
